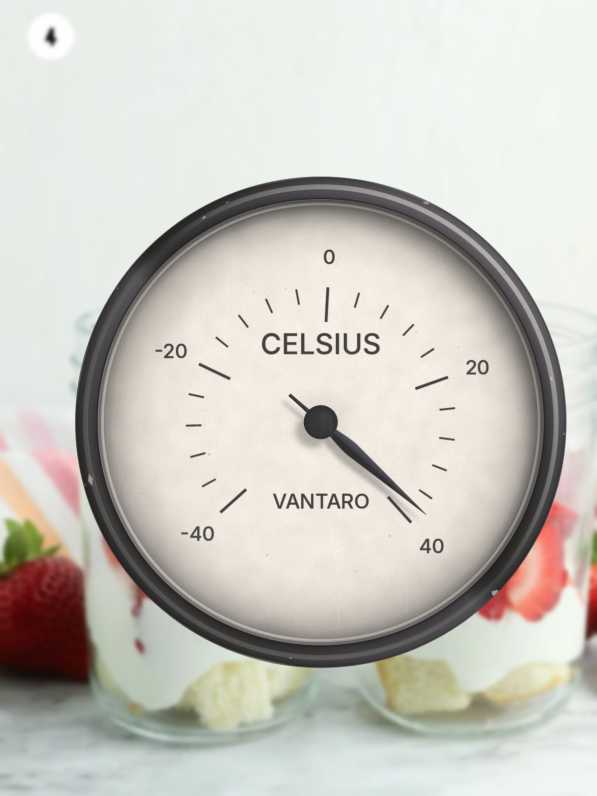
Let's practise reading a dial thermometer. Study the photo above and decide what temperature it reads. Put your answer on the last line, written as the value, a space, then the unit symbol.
38 °C
